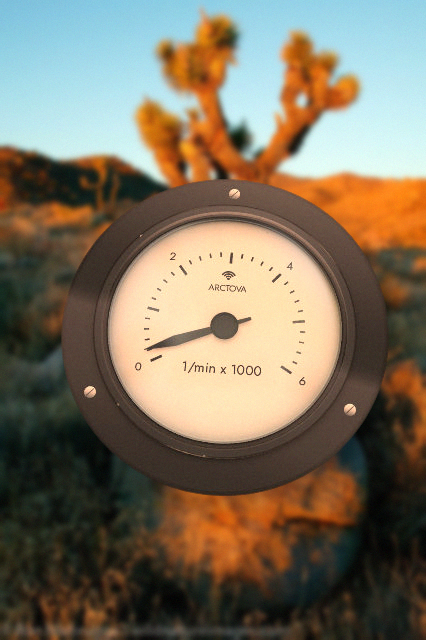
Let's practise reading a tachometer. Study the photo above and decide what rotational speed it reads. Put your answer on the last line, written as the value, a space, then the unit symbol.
200 rpm
